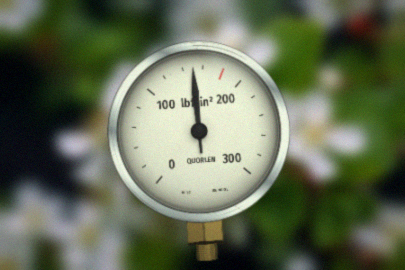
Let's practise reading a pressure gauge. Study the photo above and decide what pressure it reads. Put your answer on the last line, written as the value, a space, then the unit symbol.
150 psi
